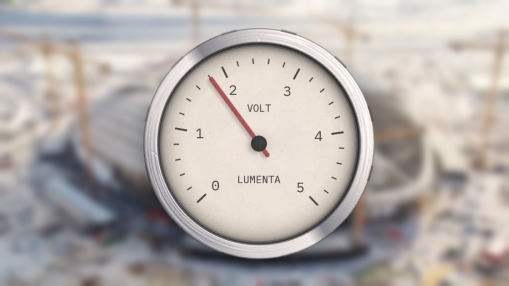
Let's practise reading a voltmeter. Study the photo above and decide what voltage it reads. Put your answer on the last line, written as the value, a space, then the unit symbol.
1.8 V
